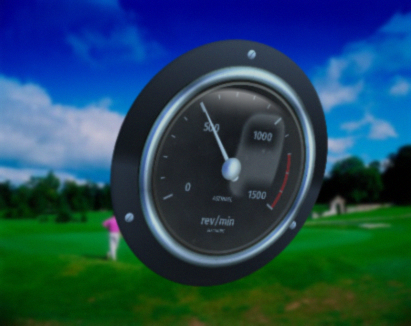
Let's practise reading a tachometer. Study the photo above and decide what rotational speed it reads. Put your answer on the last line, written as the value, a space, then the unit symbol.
500 rpm
